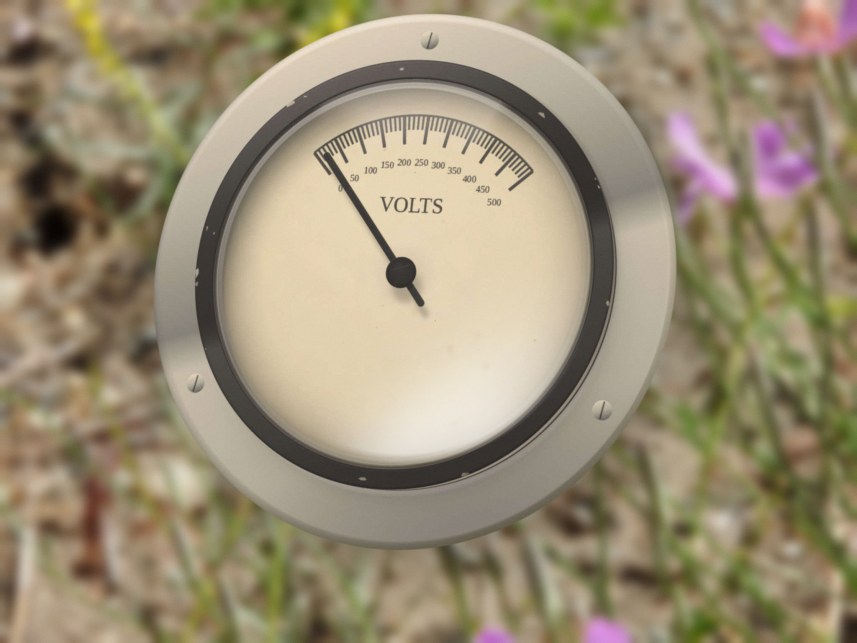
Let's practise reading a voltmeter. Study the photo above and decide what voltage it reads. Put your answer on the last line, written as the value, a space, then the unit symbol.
20 V
